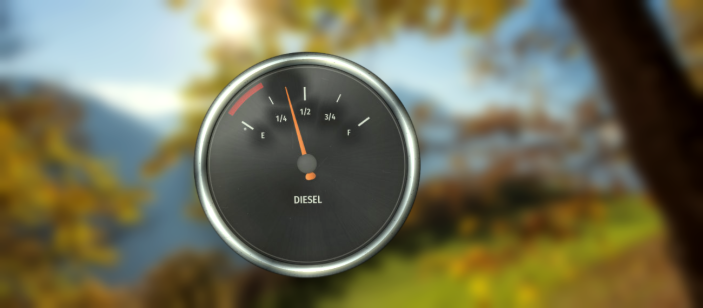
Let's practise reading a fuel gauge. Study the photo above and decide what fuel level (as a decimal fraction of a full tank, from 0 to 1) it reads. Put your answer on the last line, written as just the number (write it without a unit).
0.375
